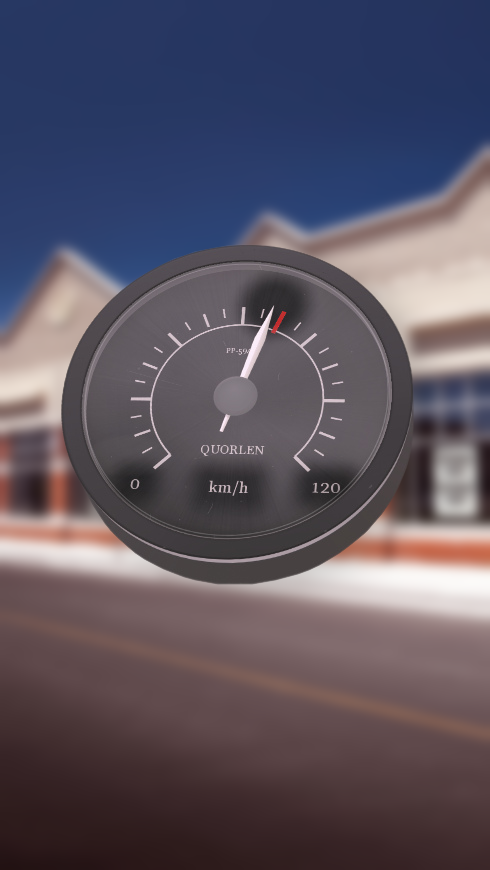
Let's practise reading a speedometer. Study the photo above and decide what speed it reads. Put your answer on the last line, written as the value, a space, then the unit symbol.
67.5 km/h
